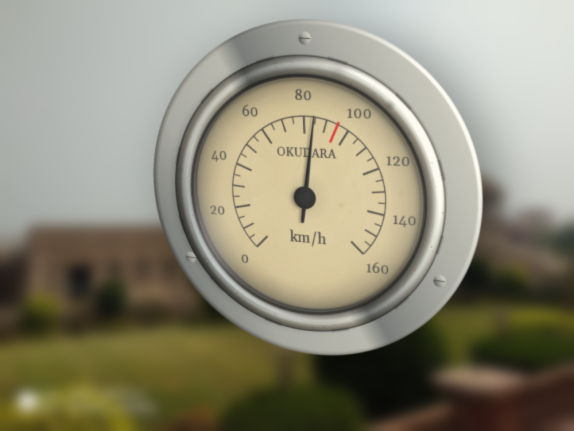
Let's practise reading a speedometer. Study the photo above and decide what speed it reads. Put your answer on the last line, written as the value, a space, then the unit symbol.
85 km/h
